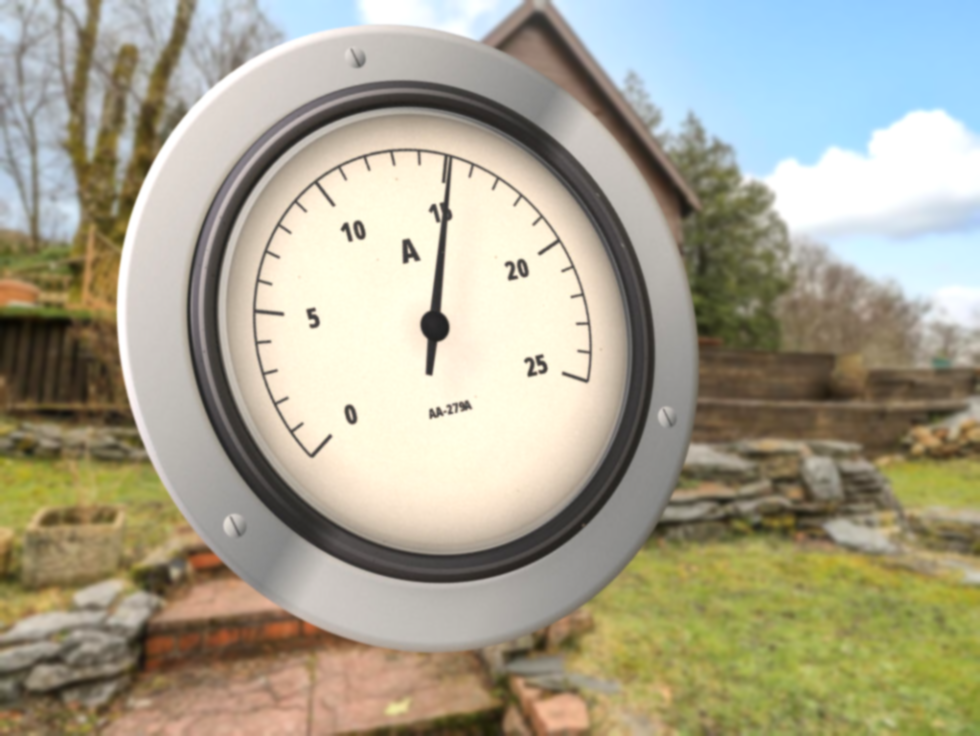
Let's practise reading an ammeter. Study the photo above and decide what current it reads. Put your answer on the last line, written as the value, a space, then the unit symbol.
15 A
